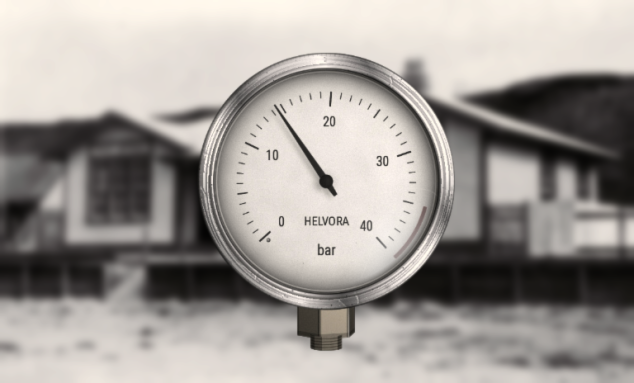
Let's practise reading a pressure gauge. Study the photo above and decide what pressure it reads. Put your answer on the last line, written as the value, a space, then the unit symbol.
14.5 bar
